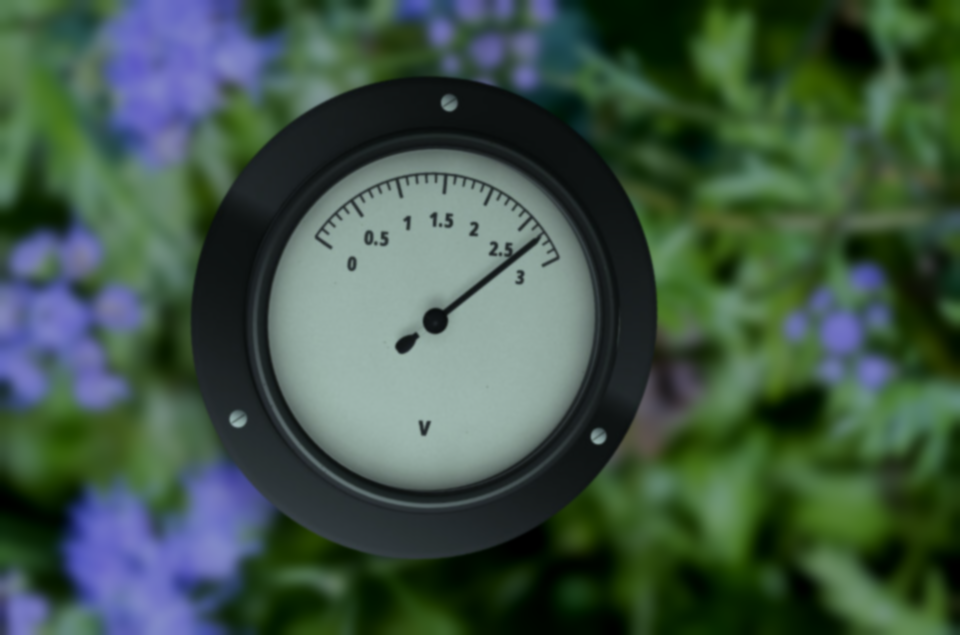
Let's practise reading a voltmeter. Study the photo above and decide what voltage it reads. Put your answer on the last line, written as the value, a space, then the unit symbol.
2.7 V
